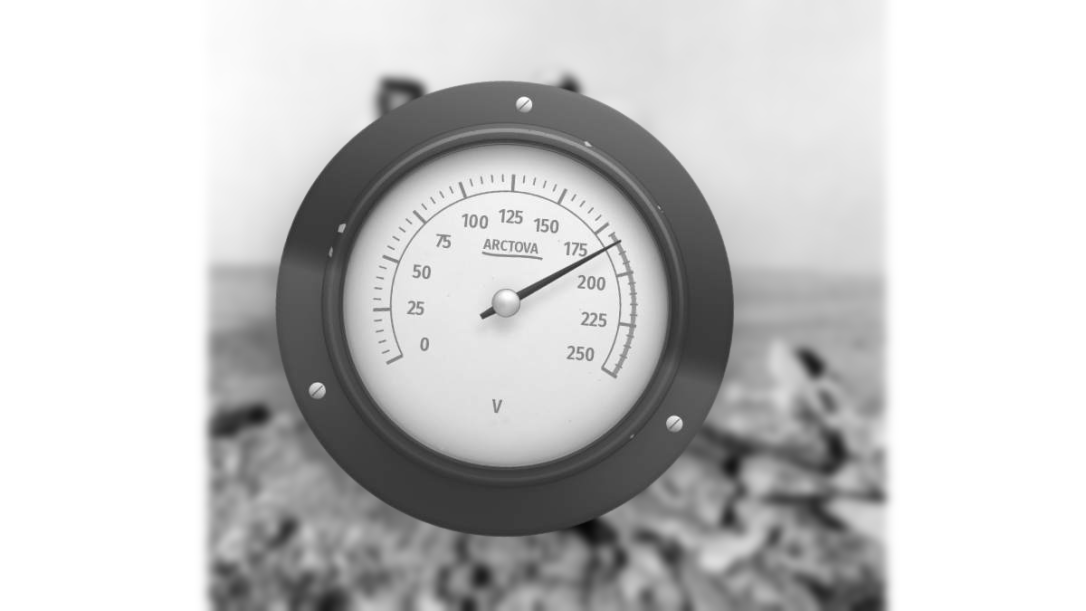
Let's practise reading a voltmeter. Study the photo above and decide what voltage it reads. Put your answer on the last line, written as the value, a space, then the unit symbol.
185 V
